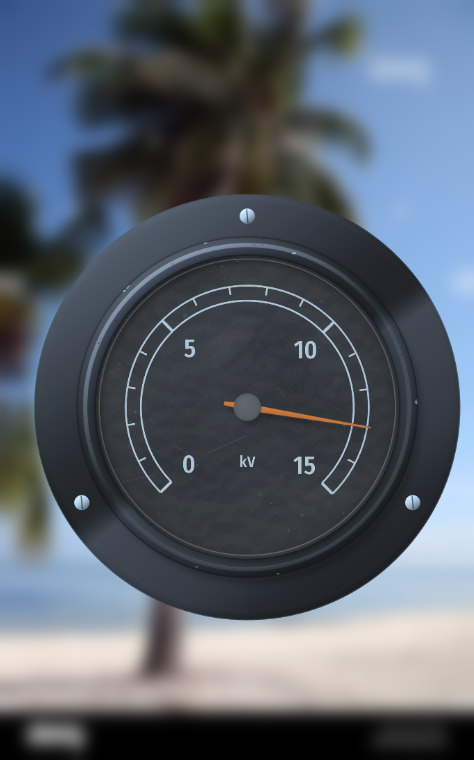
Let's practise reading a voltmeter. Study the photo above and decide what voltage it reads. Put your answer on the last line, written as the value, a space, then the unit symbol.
13 kV
